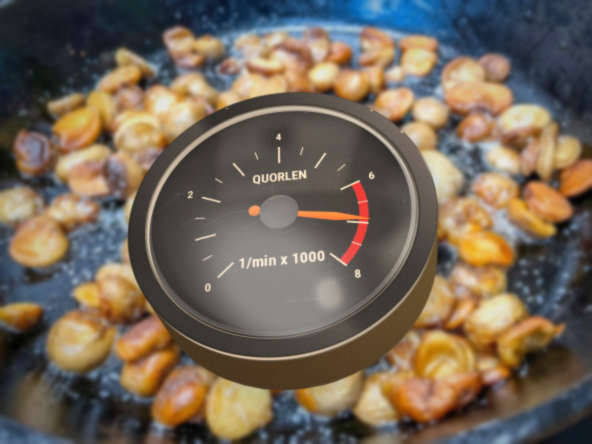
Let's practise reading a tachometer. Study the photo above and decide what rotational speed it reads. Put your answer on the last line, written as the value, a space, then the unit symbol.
7000 rpm
